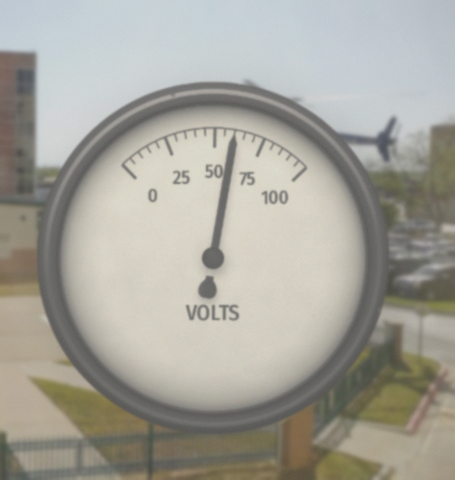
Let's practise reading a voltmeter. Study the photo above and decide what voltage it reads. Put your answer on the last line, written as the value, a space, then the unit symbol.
60 V
